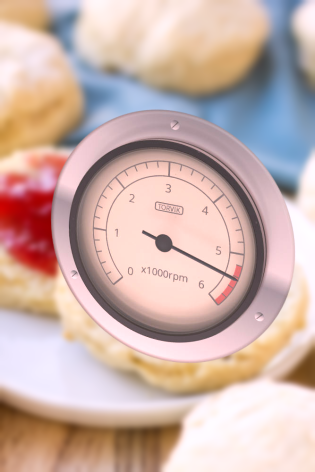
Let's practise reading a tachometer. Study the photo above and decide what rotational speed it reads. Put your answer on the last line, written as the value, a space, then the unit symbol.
5400 rpm
